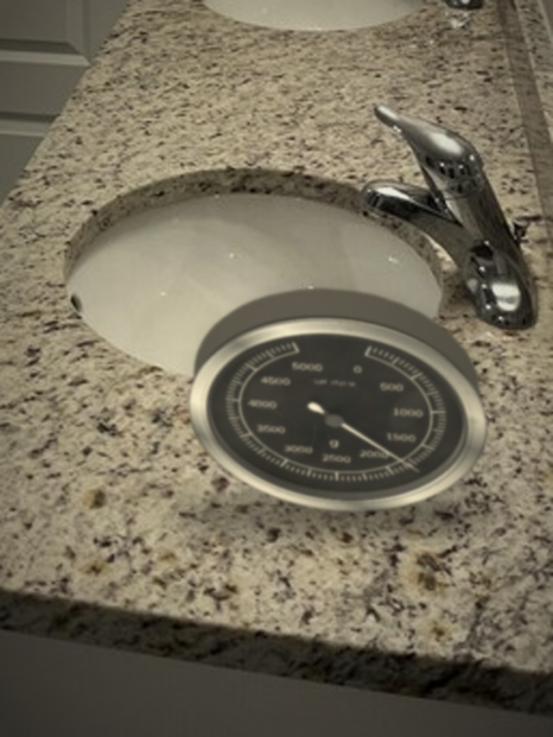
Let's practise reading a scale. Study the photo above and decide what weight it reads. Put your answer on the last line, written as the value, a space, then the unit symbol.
1750 g
